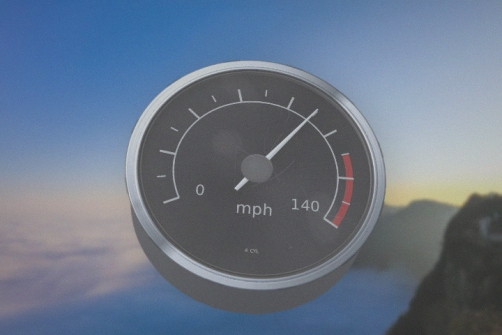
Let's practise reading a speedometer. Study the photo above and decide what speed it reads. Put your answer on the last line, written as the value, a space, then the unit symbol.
90 mph
